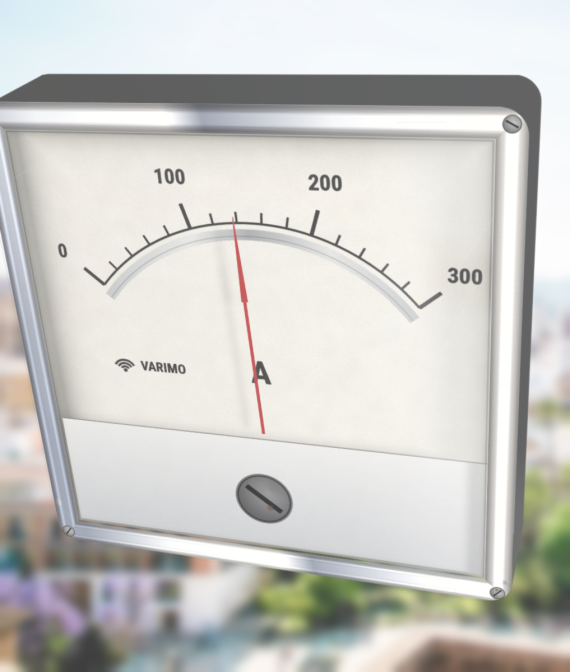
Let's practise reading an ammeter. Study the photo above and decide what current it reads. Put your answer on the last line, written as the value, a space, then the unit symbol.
140 A
